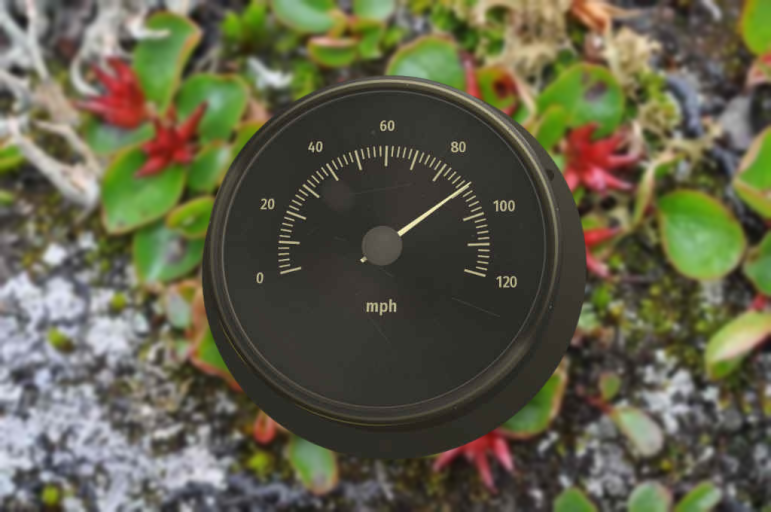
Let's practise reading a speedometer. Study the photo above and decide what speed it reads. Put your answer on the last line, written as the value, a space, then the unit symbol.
90 mph
